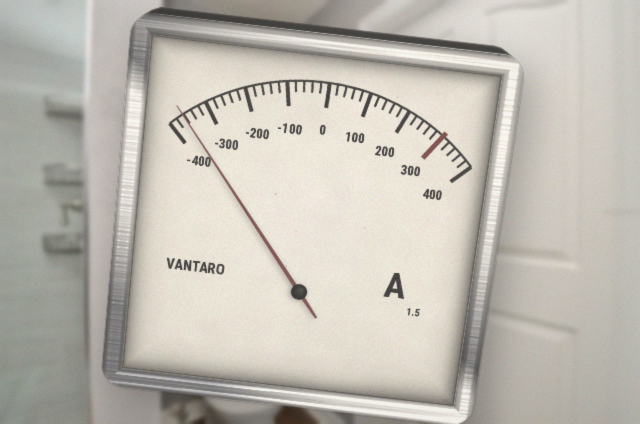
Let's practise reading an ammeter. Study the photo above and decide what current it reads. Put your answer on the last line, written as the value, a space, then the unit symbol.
-360 A
